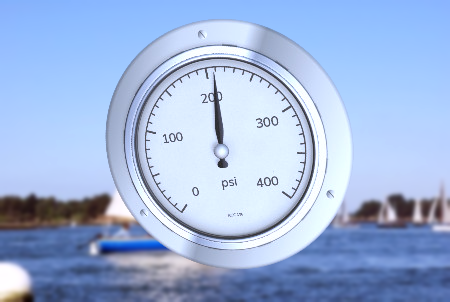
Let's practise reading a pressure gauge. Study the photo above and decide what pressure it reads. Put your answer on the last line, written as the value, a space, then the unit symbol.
210 psi
